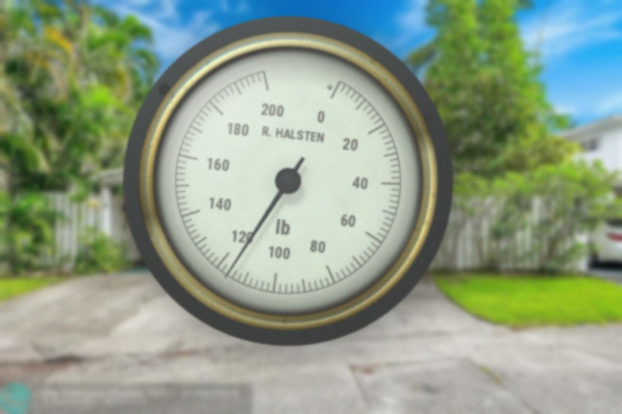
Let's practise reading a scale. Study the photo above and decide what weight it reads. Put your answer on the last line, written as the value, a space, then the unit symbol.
116 lb
